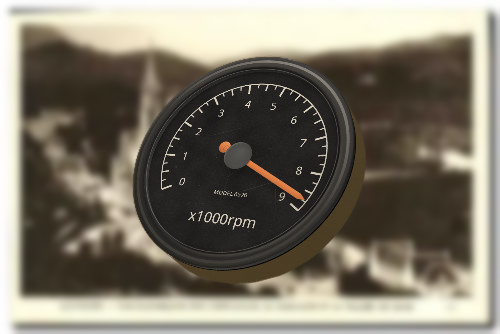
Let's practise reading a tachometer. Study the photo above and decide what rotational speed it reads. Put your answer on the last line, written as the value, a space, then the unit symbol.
8750 rpm
